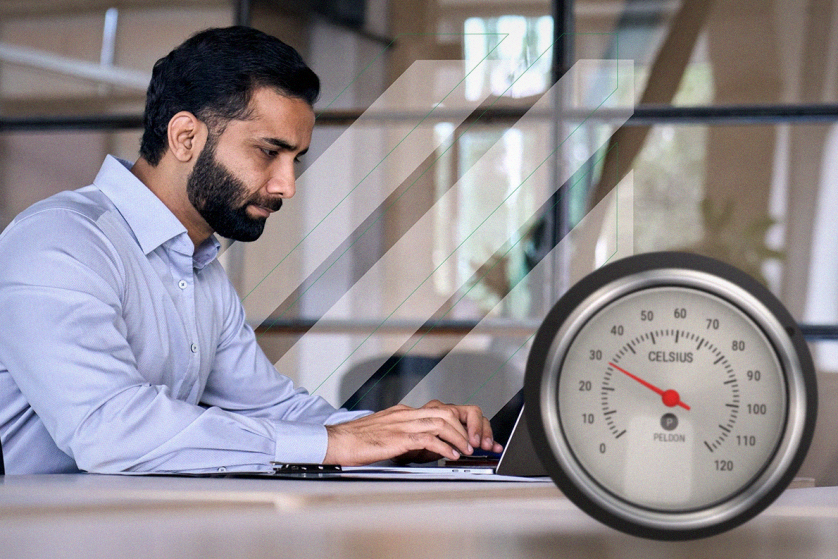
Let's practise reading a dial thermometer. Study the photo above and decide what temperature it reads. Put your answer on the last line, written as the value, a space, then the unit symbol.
30 °C
